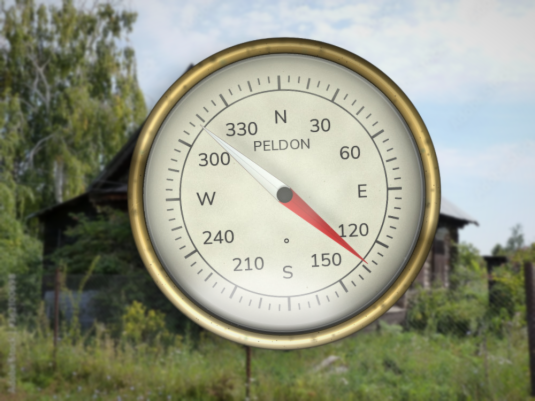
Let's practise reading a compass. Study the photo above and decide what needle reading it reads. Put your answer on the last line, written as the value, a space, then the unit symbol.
132.5 °
